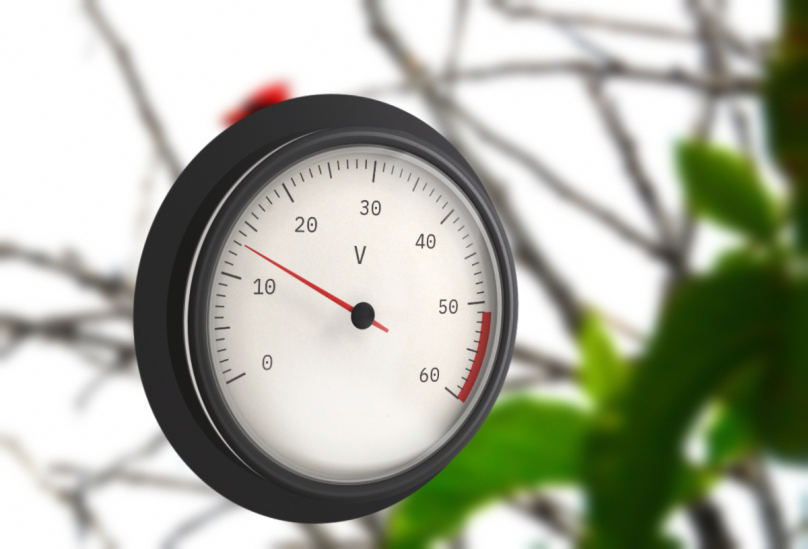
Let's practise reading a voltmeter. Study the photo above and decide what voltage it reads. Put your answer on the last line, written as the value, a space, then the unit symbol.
13 V
